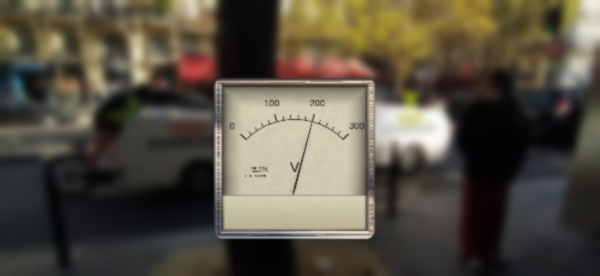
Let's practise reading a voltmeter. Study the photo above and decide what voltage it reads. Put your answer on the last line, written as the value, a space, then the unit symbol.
200 V
